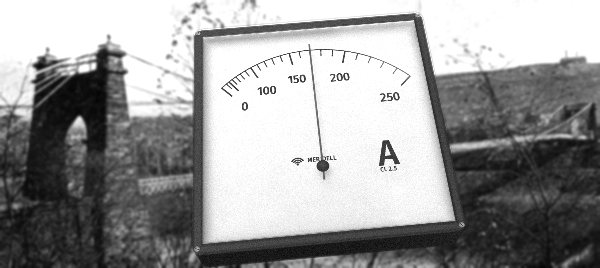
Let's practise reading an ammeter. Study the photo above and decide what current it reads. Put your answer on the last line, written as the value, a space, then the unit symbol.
170 A
